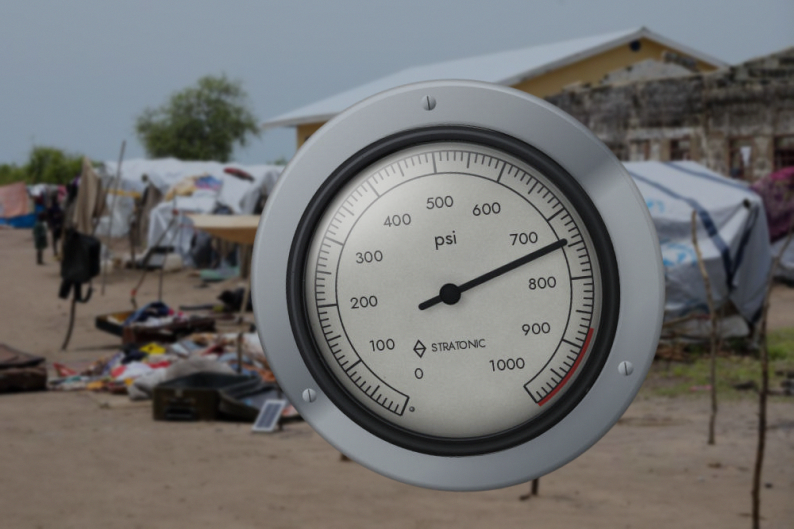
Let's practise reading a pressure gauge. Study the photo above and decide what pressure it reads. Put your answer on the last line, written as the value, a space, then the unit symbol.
740 psi
